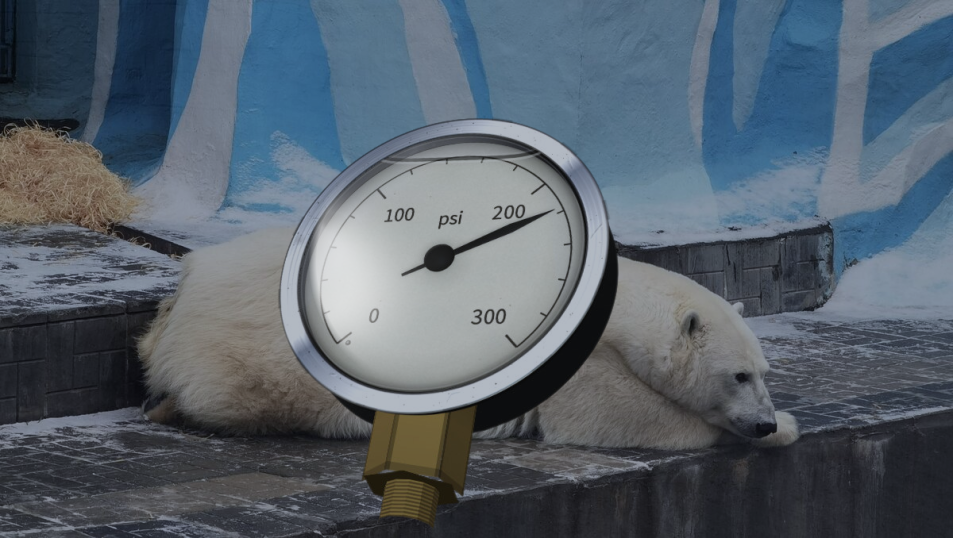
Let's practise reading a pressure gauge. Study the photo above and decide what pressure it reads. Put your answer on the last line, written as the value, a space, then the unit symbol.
220 psi
